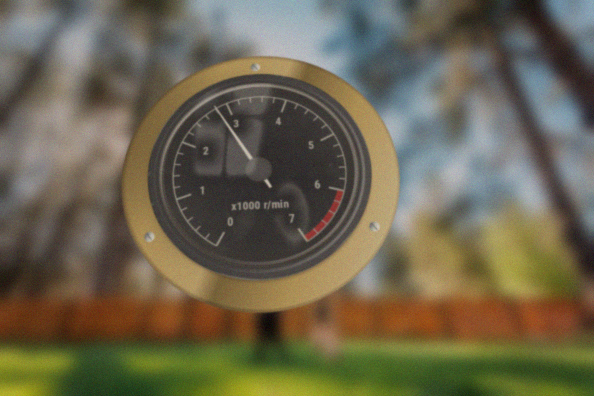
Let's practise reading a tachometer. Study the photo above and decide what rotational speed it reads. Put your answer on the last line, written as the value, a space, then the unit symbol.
2800 rpm
